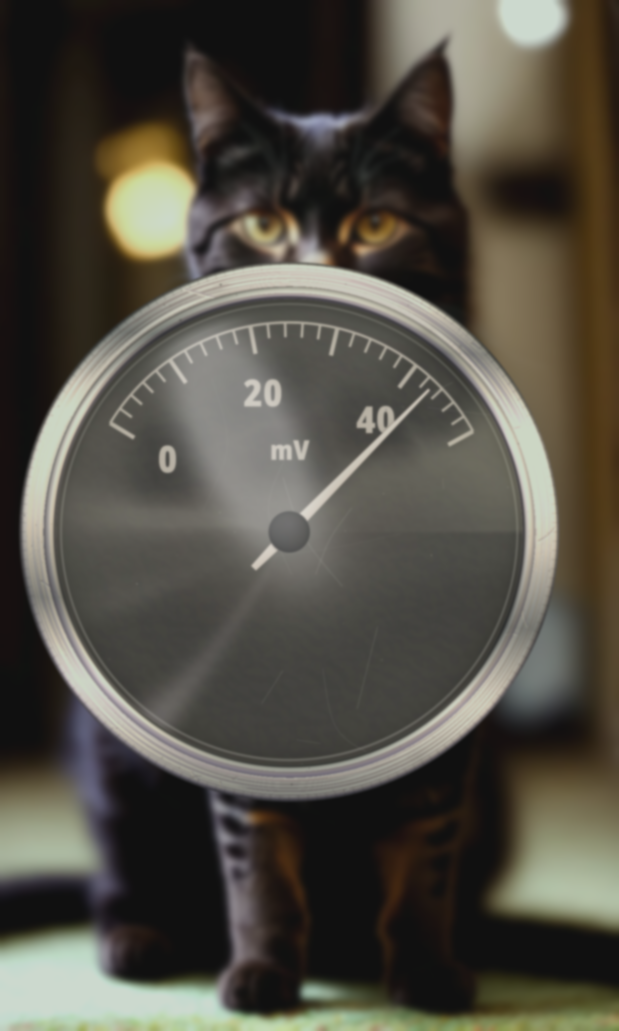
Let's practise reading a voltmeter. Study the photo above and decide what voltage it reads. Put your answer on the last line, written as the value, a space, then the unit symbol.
43 mV
